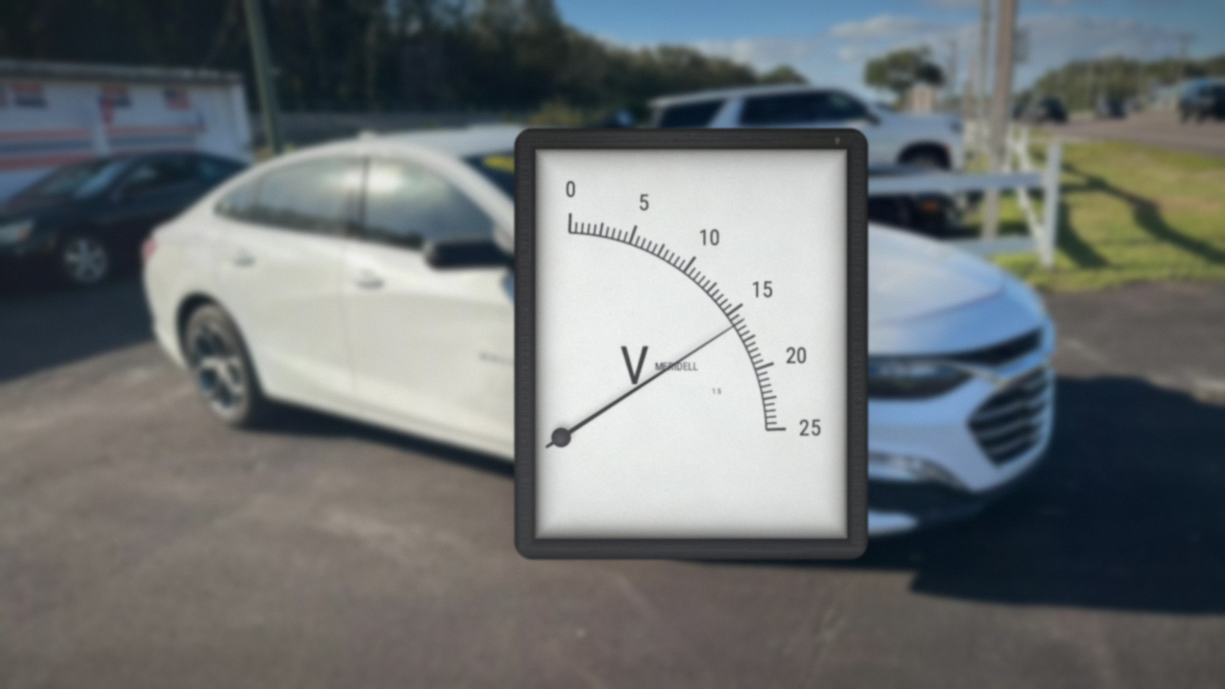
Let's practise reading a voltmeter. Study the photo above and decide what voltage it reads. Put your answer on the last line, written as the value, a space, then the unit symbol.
16 V
